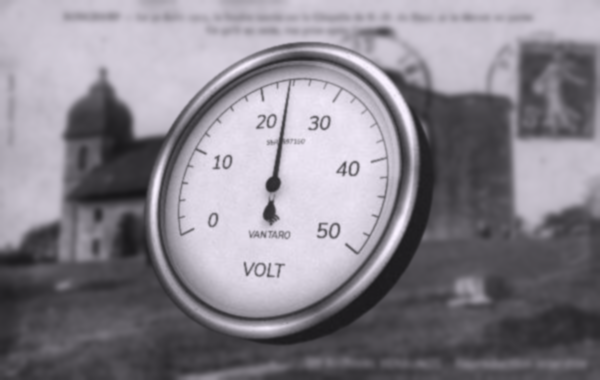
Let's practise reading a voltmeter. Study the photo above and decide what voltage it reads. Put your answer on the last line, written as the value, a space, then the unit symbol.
24 V
